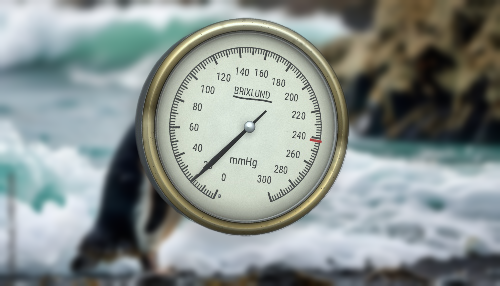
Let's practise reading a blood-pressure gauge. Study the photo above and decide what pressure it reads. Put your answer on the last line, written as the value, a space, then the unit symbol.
20 mmHg
